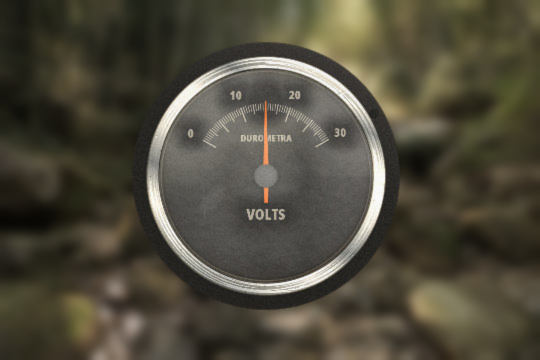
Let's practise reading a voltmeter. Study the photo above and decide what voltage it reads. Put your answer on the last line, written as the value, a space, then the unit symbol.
15 V
